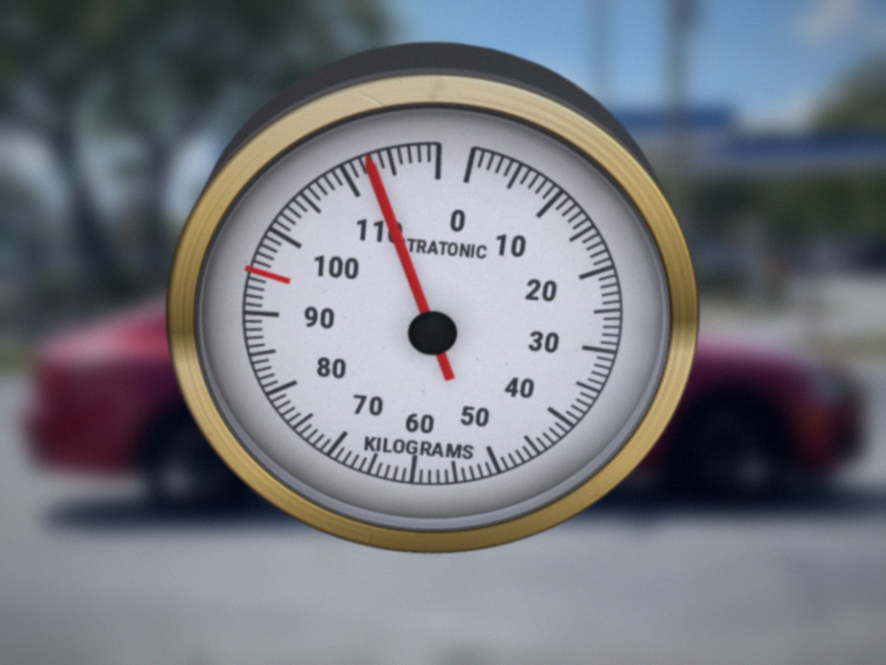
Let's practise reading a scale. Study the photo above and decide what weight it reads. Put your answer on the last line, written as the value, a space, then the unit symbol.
113 kg
